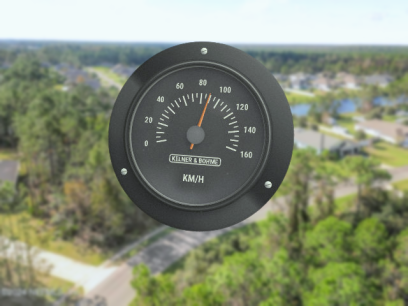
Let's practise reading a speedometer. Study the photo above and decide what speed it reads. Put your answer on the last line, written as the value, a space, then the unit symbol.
90 km/h
